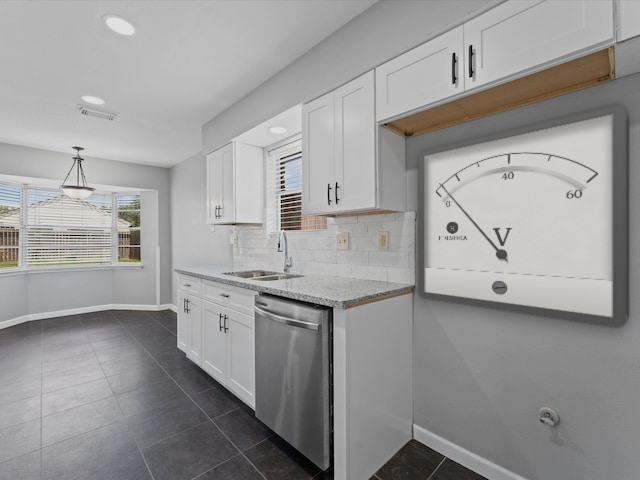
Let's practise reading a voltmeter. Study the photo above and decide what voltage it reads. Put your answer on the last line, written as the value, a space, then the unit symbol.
10 V
